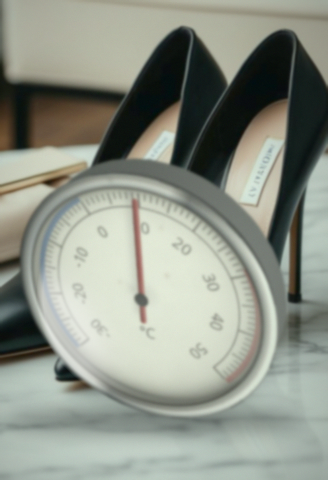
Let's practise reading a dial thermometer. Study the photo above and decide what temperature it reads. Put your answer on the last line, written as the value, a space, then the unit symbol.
10 °C
